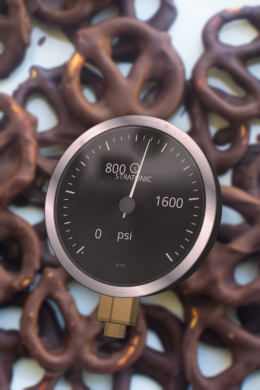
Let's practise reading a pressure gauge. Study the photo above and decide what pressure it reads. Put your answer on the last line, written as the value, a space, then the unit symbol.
1100 psi
